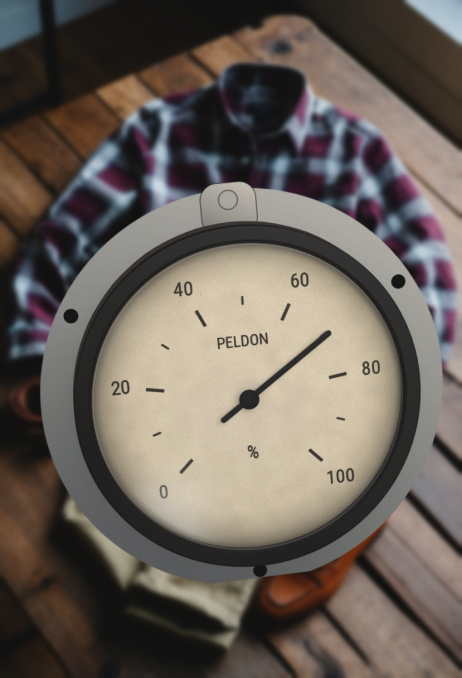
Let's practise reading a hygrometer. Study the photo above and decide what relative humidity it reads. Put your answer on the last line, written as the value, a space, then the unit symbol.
70 %
